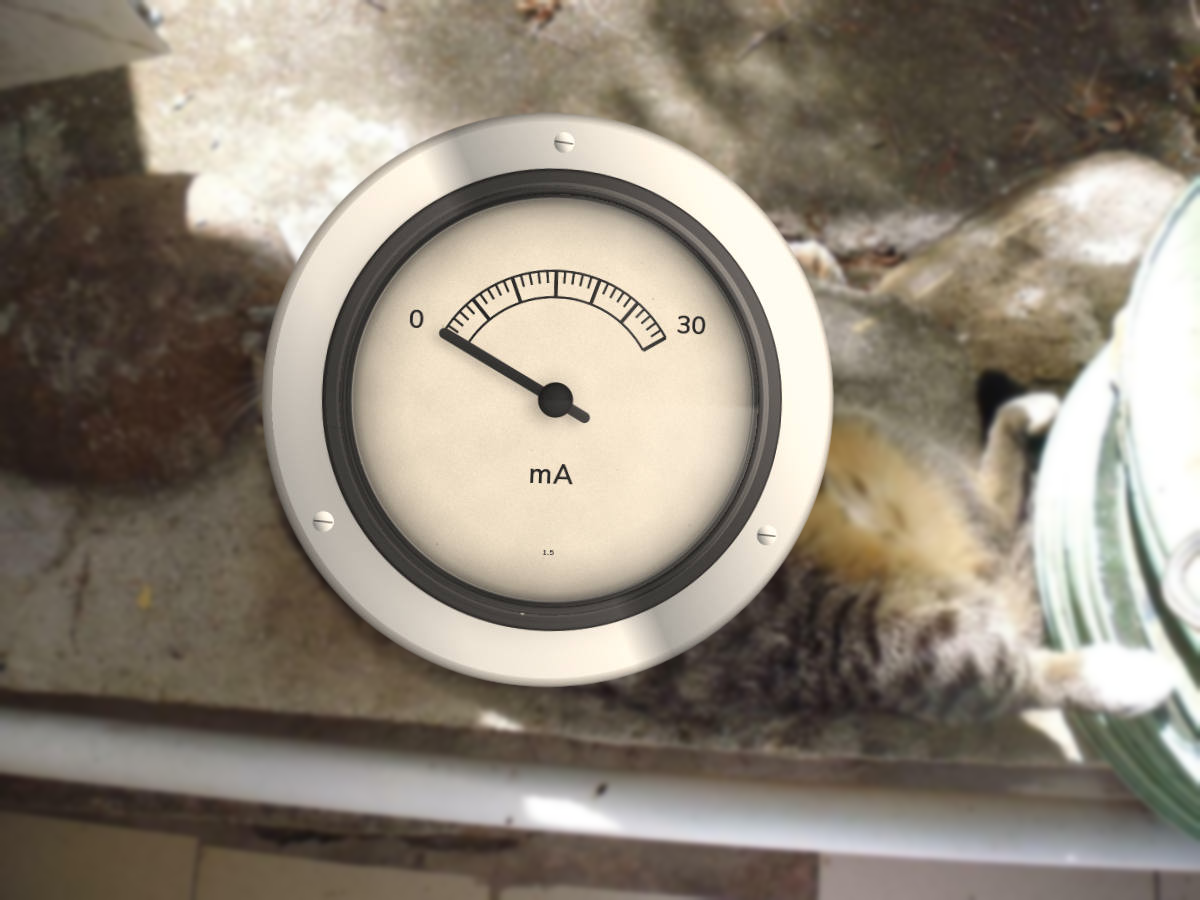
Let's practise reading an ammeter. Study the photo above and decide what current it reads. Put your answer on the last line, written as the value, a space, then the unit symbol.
0 mA
